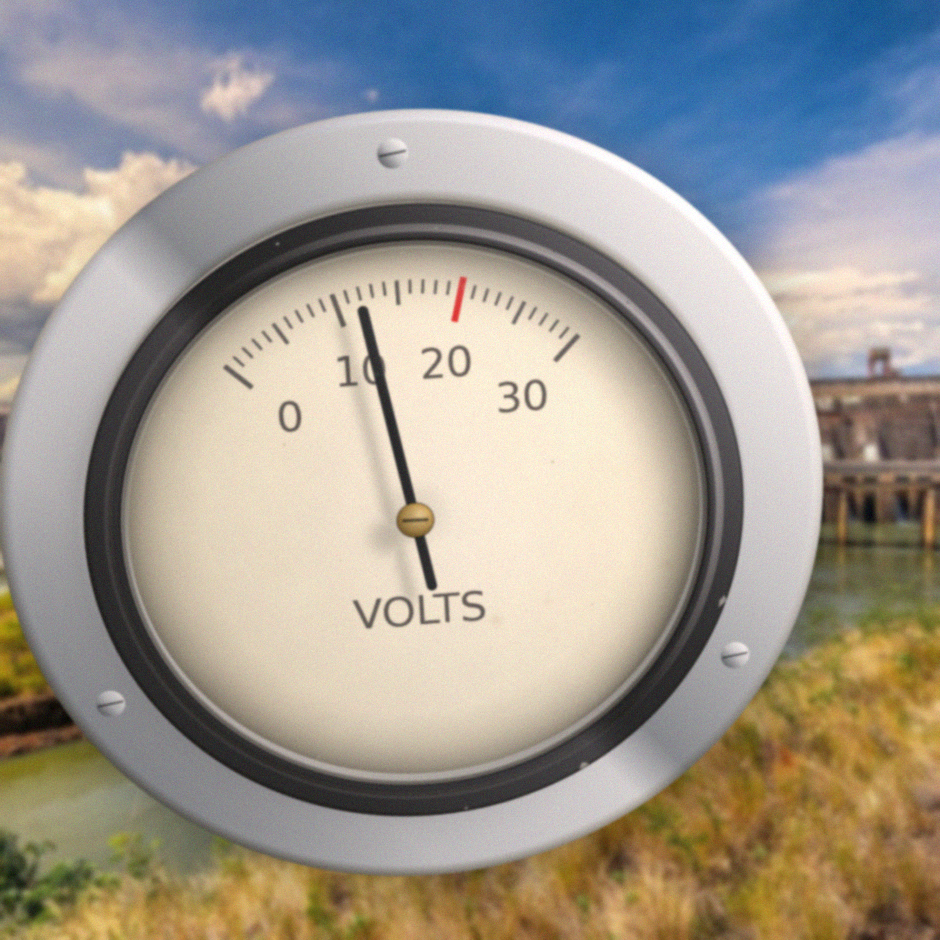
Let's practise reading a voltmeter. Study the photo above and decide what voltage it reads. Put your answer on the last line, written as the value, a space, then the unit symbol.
12 V
